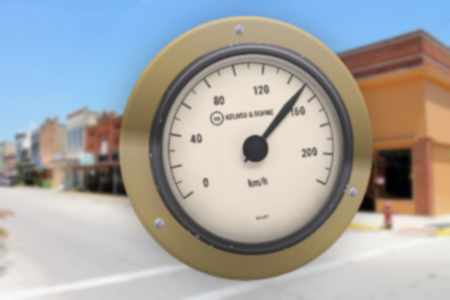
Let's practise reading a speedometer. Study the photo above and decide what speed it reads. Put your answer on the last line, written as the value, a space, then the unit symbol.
150 km/h
